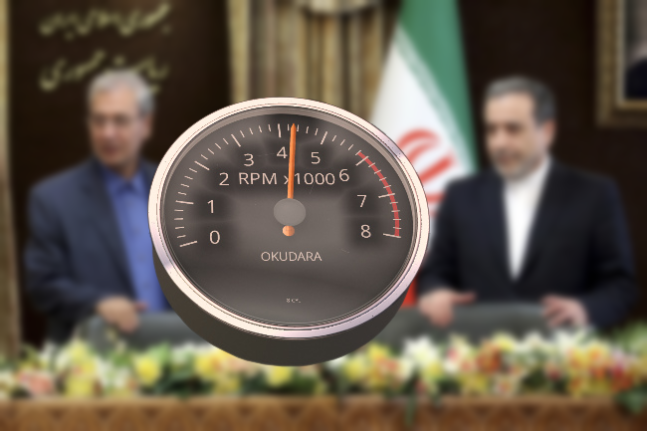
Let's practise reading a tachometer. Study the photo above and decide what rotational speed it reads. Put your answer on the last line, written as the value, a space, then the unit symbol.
4300 rpm
